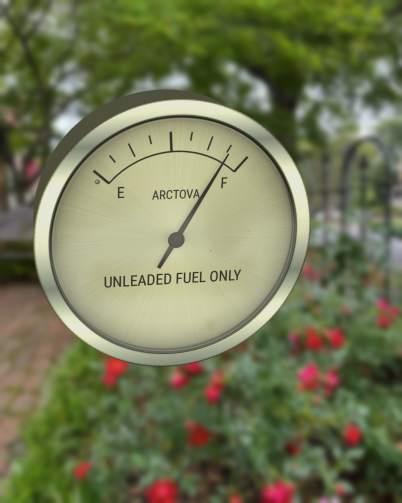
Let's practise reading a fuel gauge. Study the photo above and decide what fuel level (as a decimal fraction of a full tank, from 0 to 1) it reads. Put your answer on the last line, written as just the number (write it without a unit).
0.875
